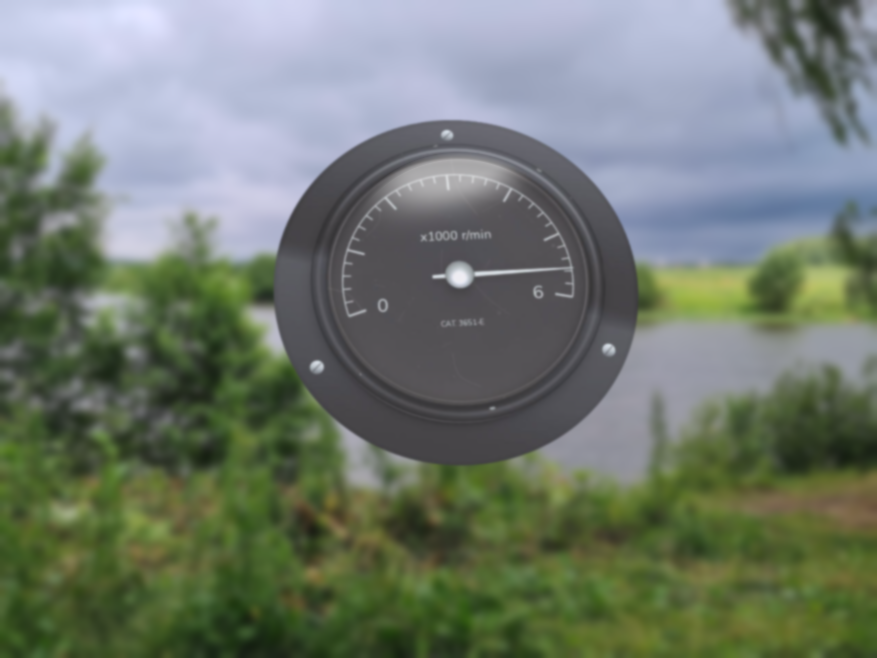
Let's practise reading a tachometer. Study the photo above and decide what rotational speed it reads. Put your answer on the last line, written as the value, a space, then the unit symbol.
5600 rpm
